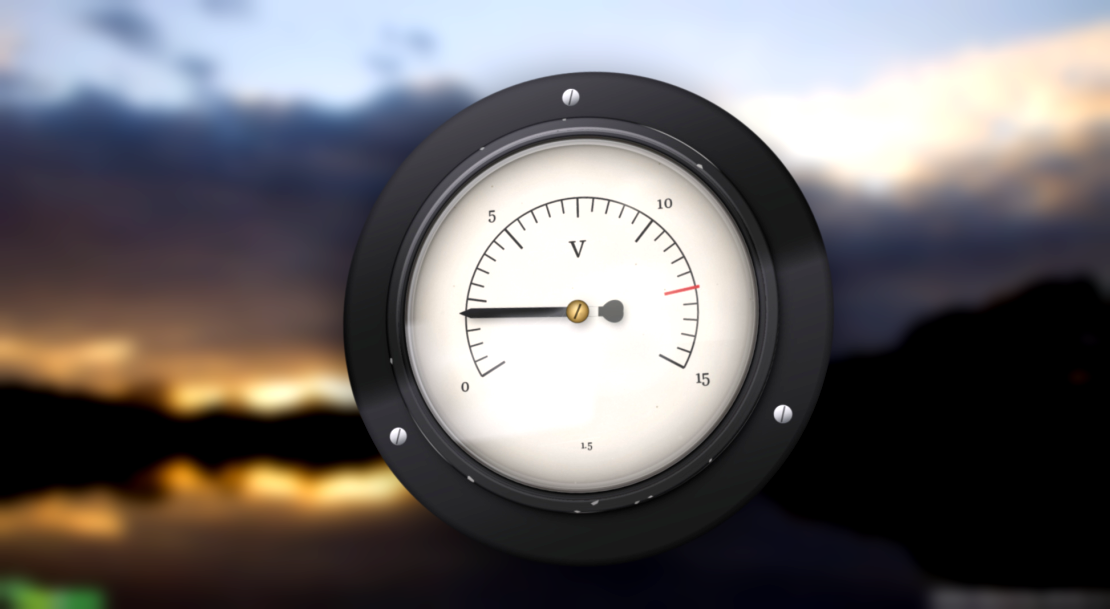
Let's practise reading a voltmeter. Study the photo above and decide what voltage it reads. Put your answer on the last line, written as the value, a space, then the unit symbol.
2 V
